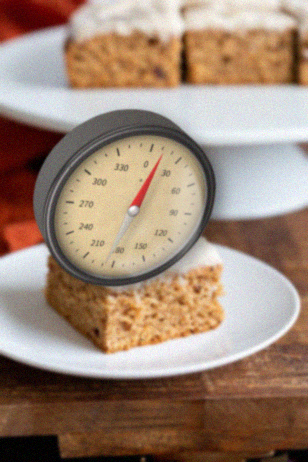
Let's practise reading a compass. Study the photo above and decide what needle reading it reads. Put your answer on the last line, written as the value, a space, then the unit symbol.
10 °
